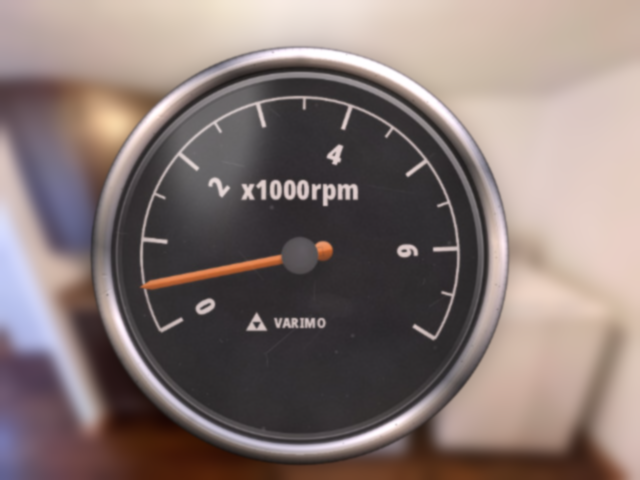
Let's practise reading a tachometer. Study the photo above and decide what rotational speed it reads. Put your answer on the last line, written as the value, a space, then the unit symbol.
500 rpm
